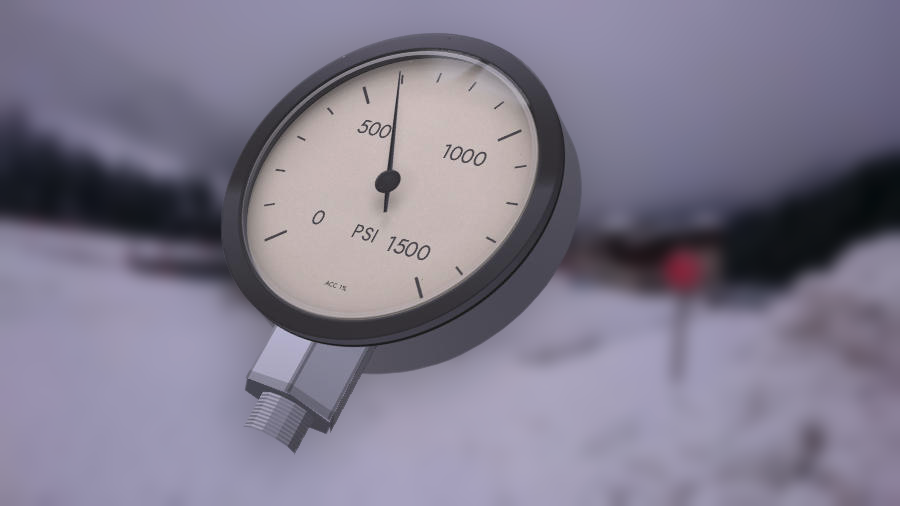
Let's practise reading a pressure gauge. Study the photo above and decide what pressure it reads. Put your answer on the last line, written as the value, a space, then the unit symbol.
600 psi
